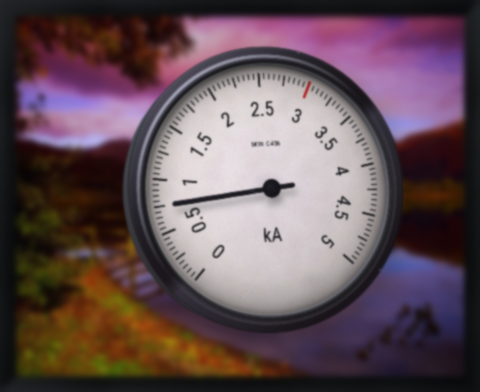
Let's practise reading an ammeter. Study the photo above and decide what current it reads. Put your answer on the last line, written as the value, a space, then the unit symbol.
0.75 kA
